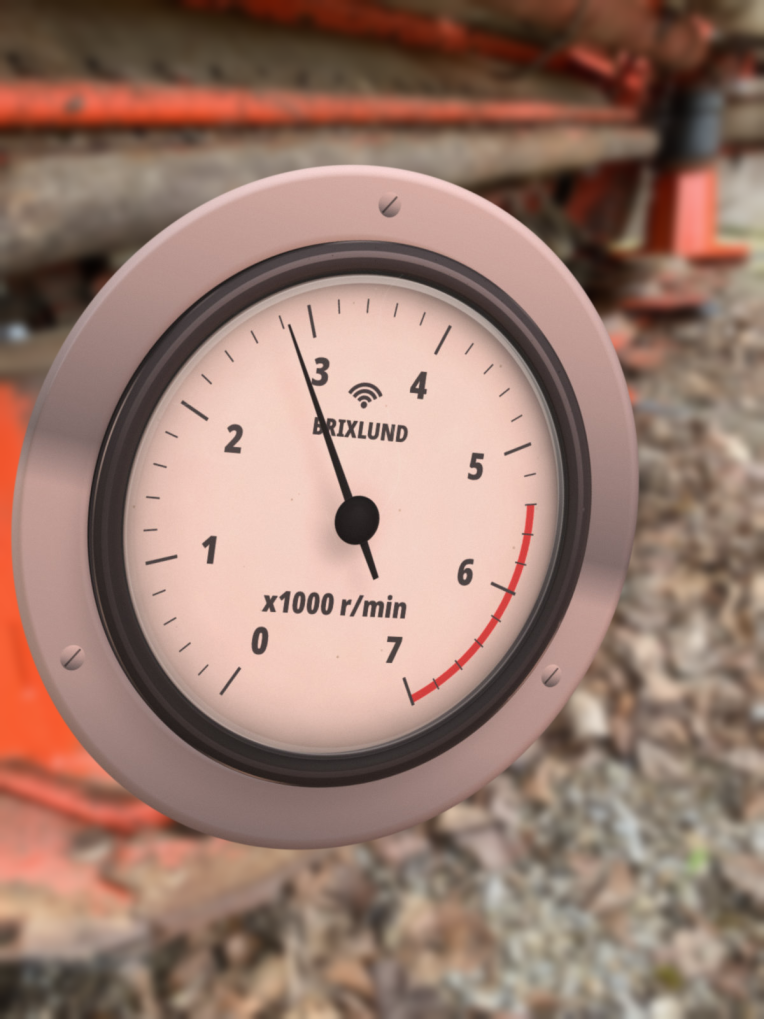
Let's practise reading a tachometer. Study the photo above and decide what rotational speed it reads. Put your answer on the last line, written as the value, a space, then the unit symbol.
2800 rpm
